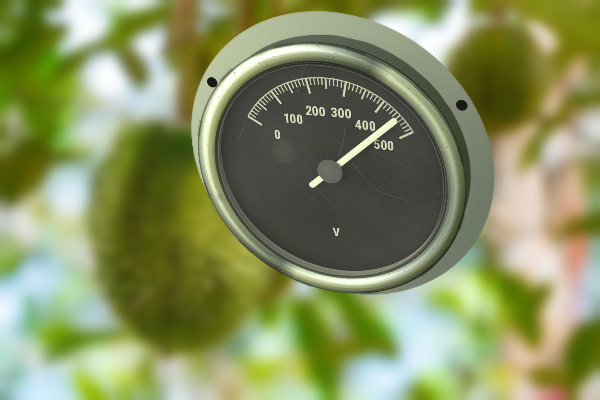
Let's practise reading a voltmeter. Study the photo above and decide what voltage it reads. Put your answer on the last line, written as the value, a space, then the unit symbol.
450 V
